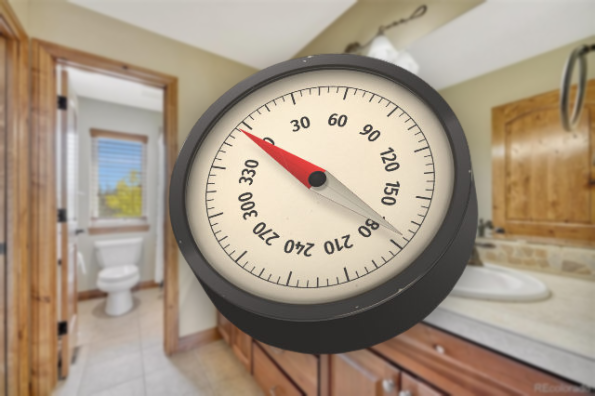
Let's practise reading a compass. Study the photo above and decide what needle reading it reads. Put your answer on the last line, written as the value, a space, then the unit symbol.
355 °
